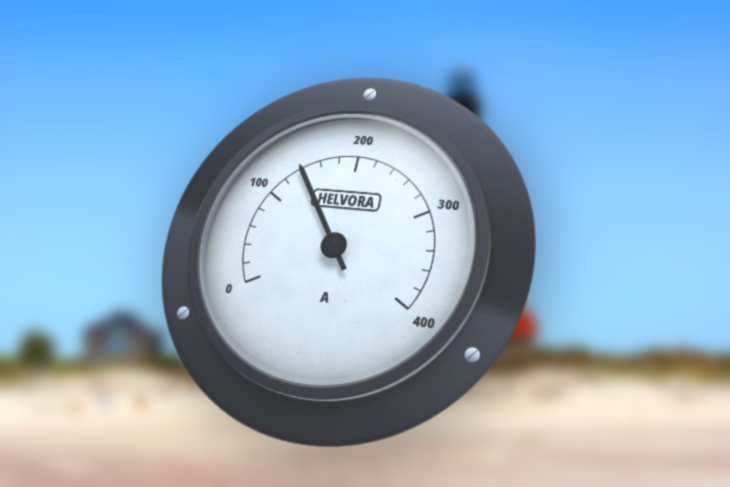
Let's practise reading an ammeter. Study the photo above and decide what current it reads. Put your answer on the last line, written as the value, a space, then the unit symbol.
140 A
